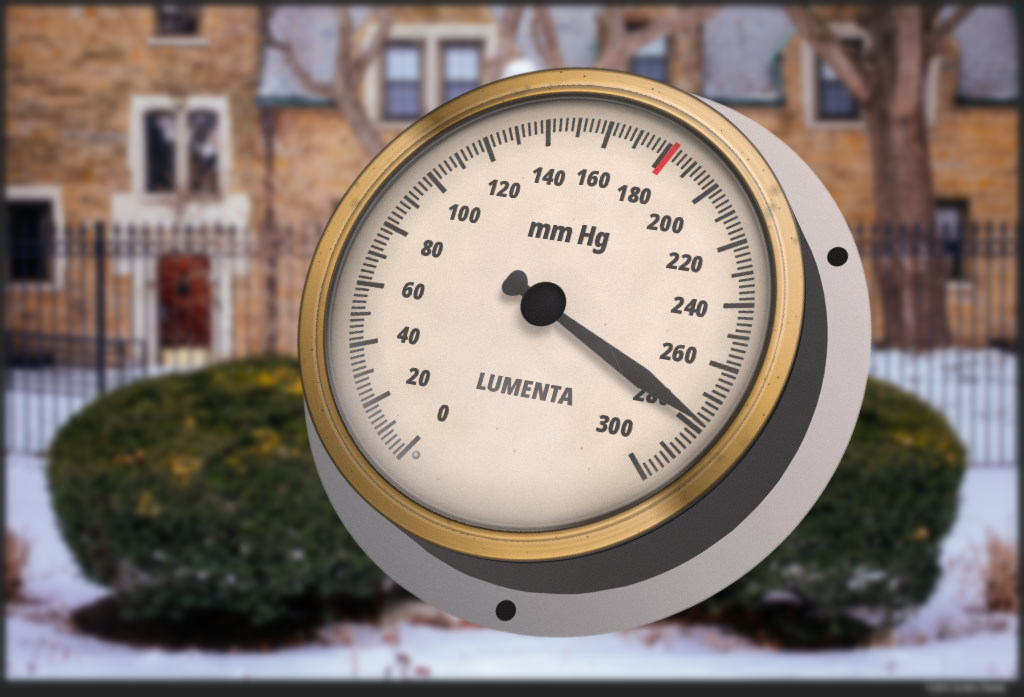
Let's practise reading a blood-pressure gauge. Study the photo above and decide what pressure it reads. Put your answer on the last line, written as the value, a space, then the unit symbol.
278 mmHg
